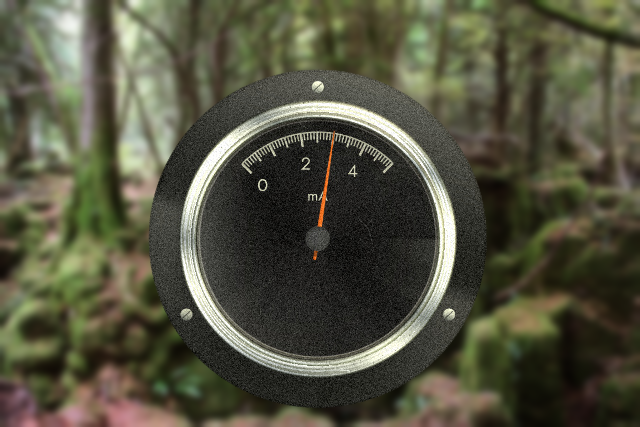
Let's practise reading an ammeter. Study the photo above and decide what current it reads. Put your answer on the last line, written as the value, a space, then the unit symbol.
3 mA
